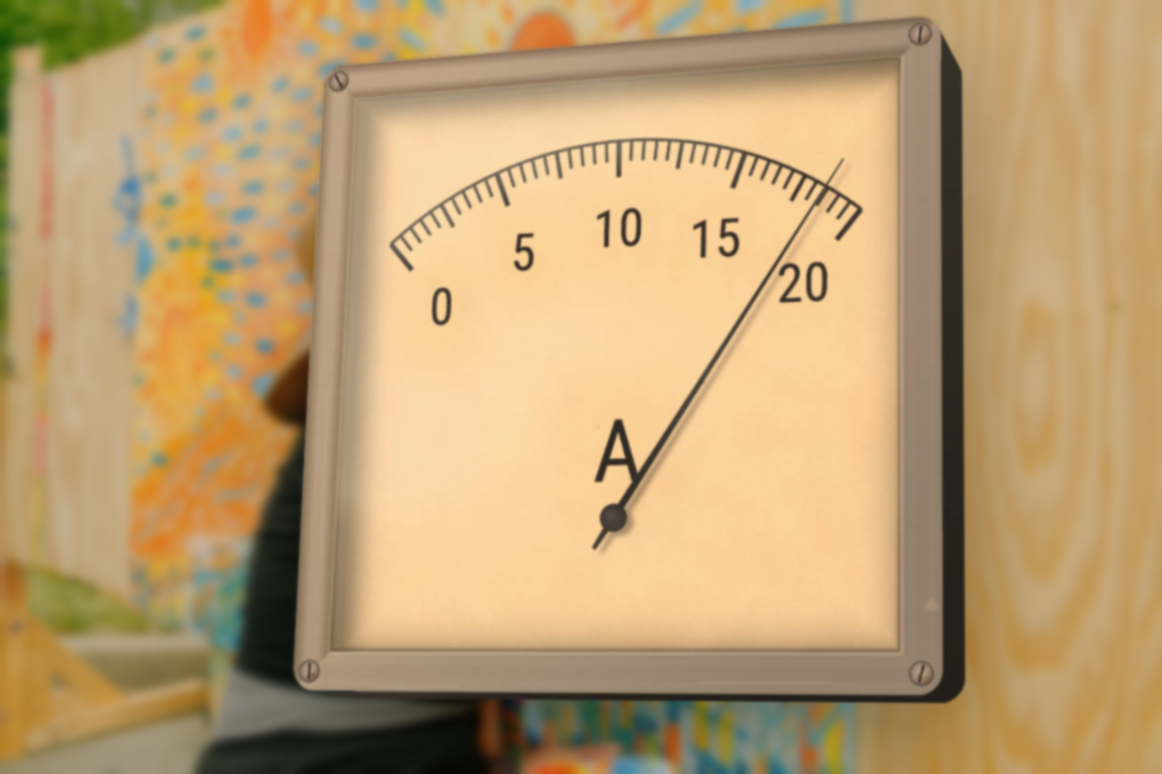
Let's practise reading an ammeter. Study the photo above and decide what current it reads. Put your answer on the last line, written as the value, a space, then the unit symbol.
18.5 A
